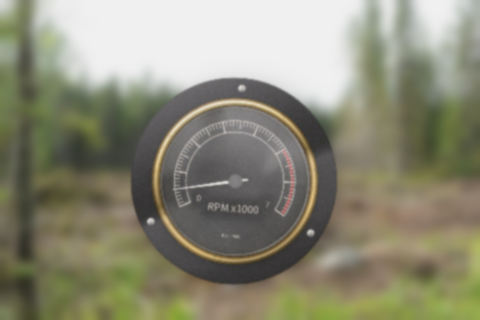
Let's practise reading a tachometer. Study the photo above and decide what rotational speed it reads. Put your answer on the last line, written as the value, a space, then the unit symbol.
500 rpm
